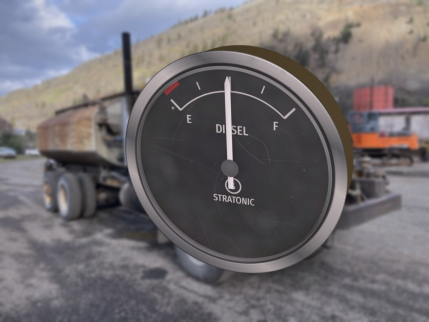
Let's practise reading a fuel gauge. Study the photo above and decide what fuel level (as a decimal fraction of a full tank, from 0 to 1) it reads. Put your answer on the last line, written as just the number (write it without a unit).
0.5
